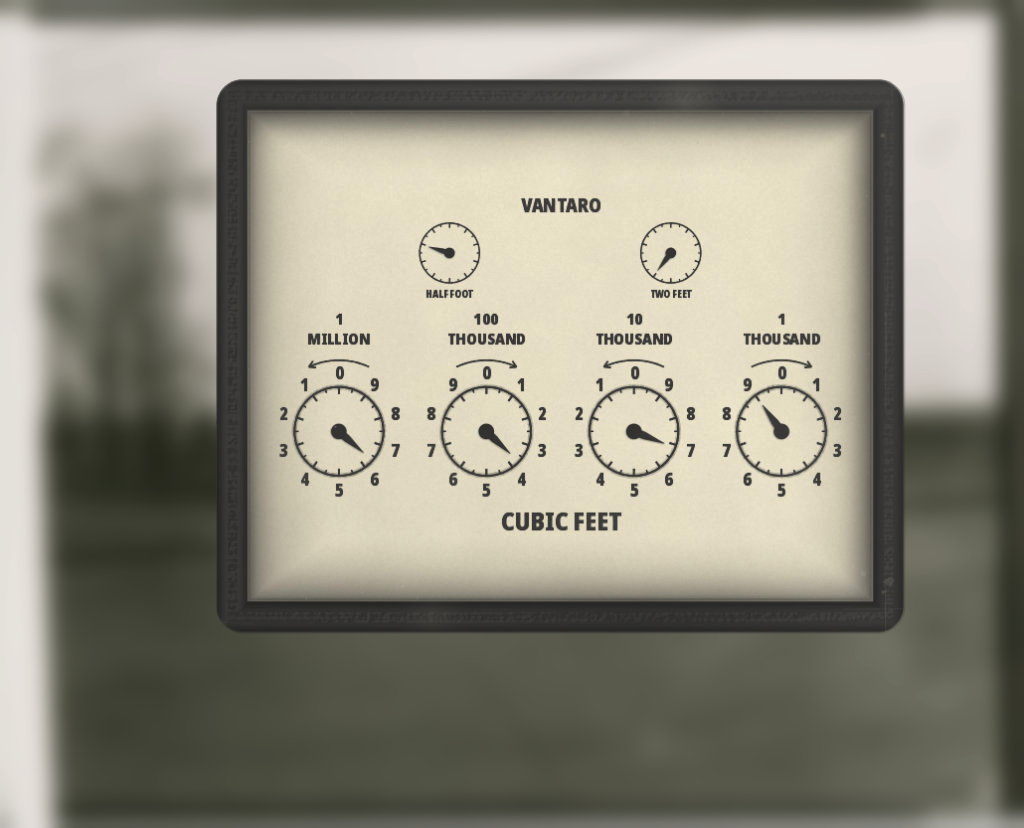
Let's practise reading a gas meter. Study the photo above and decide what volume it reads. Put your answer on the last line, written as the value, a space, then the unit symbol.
636900 ft³
